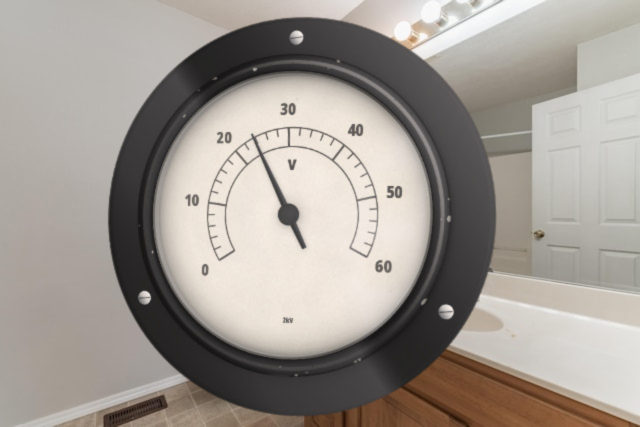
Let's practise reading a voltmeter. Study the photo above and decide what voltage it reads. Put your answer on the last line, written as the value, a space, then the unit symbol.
24 V
